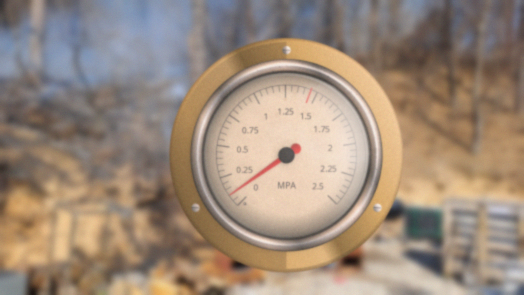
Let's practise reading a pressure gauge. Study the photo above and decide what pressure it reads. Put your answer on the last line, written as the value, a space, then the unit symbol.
0.1 MPa
